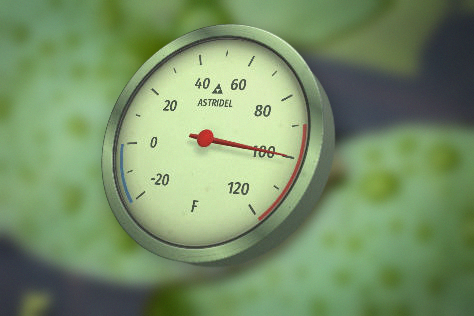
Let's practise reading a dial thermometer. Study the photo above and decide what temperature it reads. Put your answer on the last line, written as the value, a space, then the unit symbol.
100 °F
